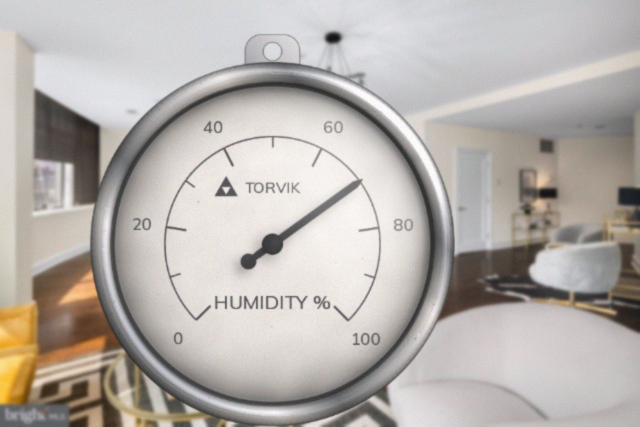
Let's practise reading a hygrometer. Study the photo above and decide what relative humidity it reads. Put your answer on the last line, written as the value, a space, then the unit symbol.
70 %
